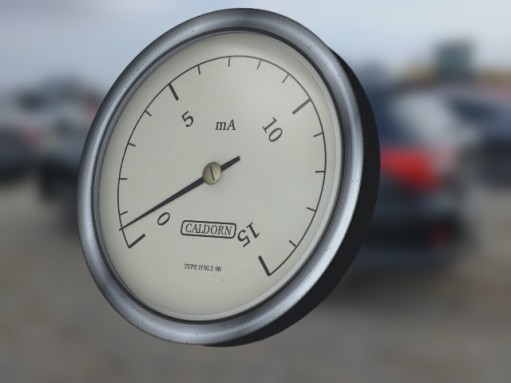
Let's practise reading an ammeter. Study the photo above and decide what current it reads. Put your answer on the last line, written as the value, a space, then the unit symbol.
0.5 mA
